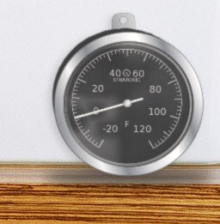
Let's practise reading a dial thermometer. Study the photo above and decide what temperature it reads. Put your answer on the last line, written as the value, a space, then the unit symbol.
0 °F
